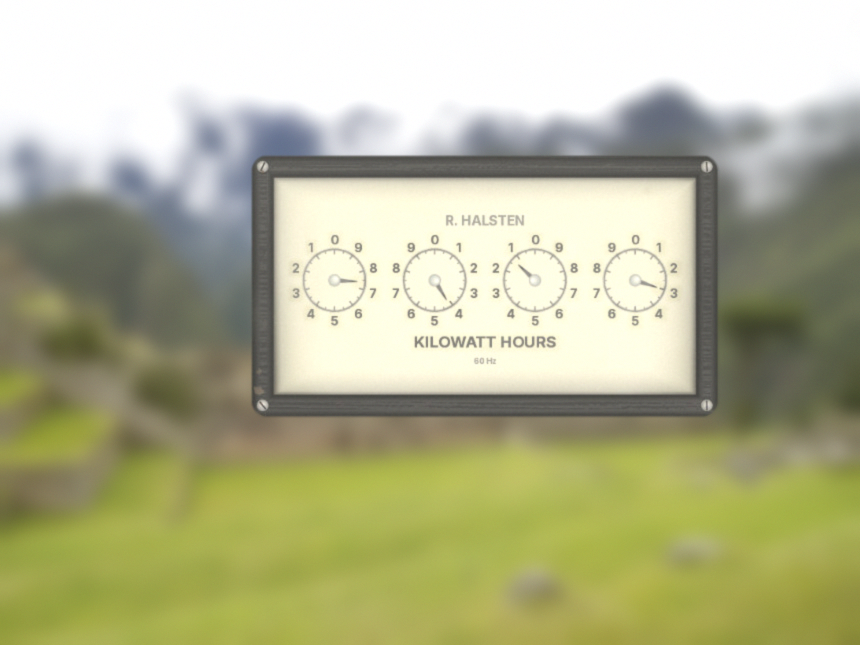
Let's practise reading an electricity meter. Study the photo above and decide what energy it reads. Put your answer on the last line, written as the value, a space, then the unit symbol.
7413 kWh
